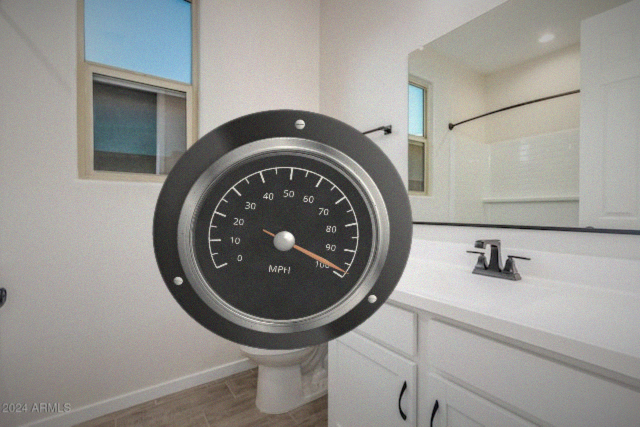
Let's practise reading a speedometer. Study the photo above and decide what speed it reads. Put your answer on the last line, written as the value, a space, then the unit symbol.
97.5 mph
